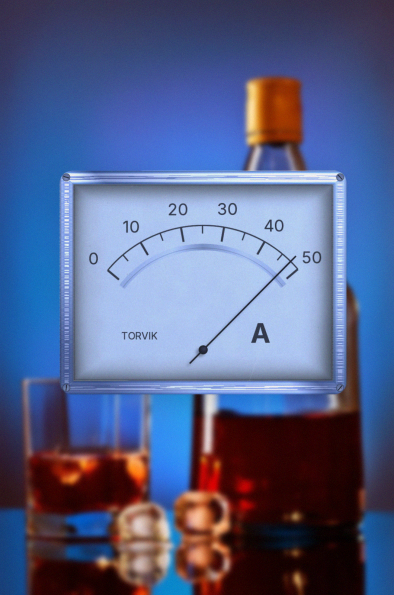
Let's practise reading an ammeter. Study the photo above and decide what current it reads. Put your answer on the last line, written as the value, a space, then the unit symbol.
47.5 A
